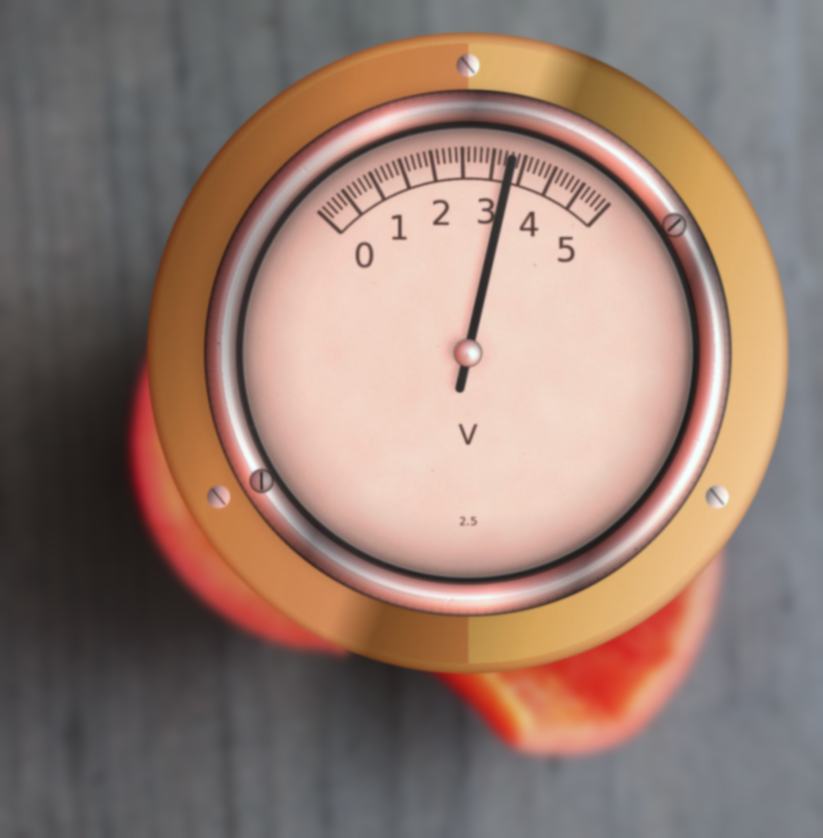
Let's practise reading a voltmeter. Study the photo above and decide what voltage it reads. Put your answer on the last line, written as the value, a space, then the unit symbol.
3.3 V
